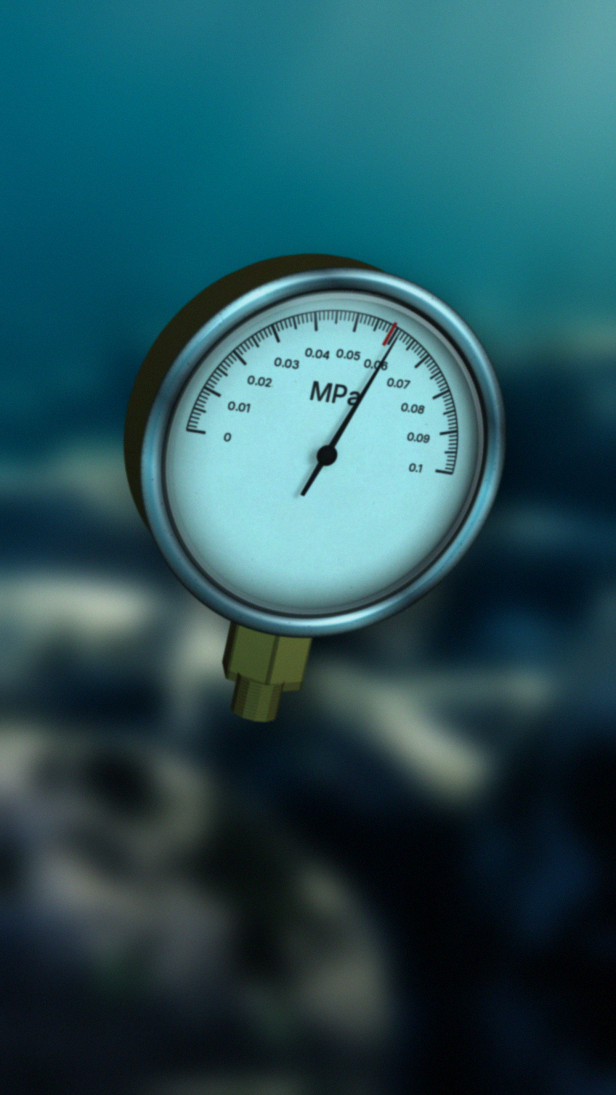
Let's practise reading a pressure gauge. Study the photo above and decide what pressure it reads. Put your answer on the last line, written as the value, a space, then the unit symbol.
0.06 MPa
